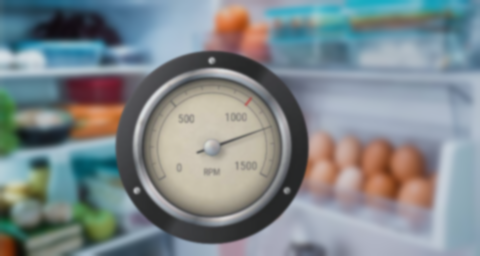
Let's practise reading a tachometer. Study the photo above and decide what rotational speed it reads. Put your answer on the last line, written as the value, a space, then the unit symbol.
1200 rpm
